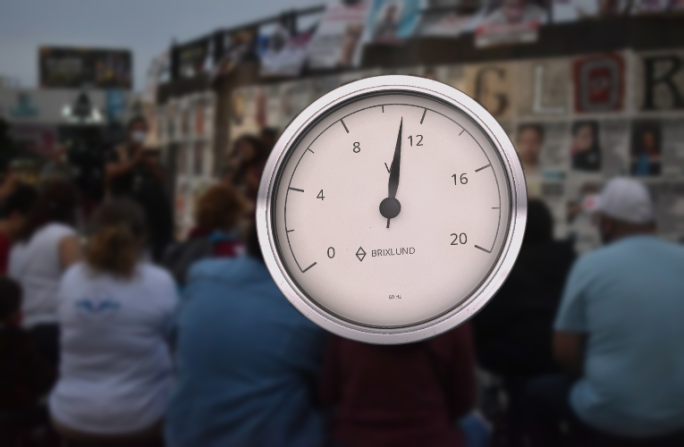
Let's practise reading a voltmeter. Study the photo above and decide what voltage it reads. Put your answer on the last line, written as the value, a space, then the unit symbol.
11 V
